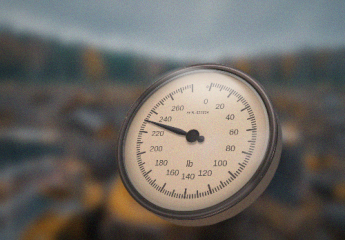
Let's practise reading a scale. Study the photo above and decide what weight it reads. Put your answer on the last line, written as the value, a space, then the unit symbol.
230 lb
